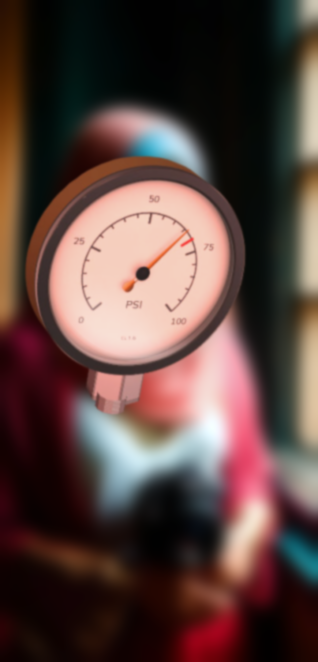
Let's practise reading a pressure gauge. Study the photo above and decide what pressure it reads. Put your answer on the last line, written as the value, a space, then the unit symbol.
65 psi
